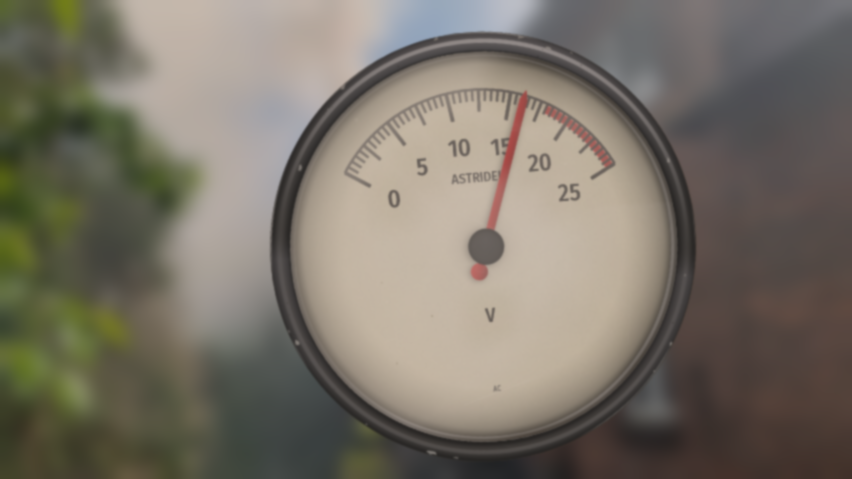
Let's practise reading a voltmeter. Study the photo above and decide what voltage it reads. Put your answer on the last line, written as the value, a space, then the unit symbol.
16 V
